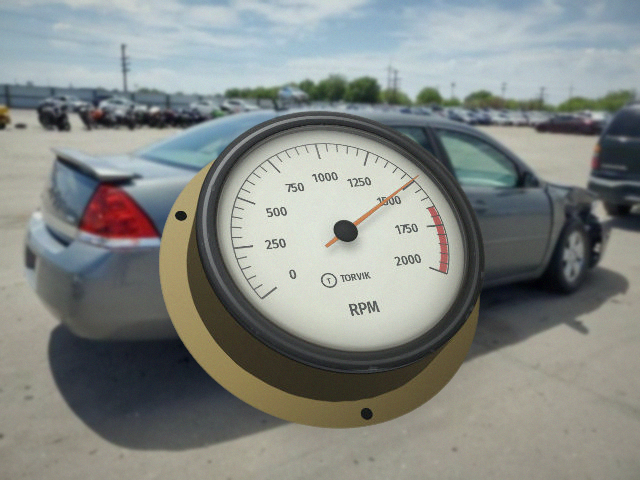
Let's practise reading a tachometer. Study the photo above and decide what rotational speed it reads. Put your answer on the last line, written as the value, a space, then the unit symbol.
1500 rpm
